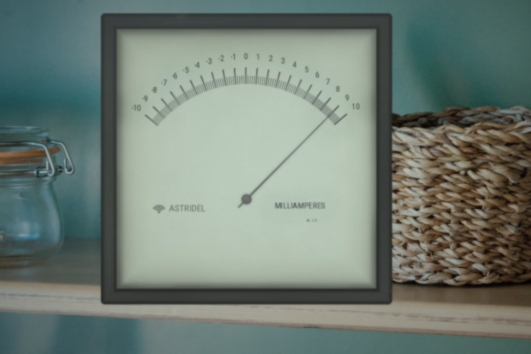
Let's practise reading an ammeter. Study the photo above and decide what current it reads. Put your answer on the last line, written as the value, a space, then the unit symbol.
9 mA
